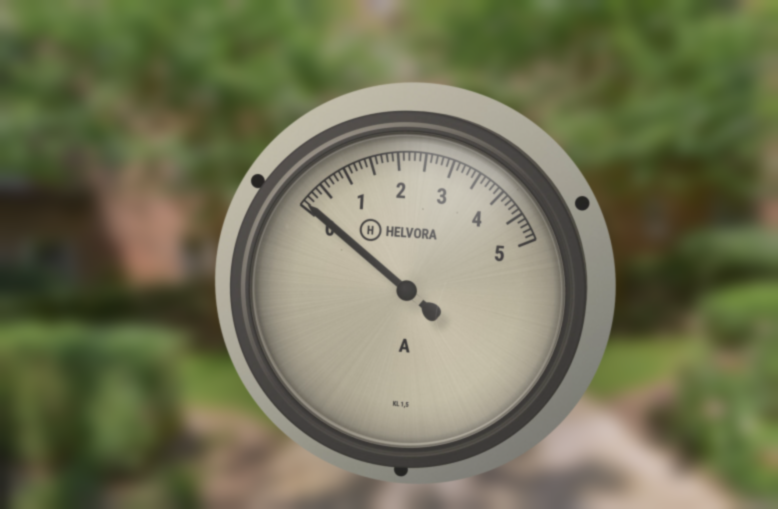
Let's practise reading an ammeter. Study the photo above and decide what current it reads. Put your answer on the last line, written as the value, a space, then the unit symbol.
0.1 A
